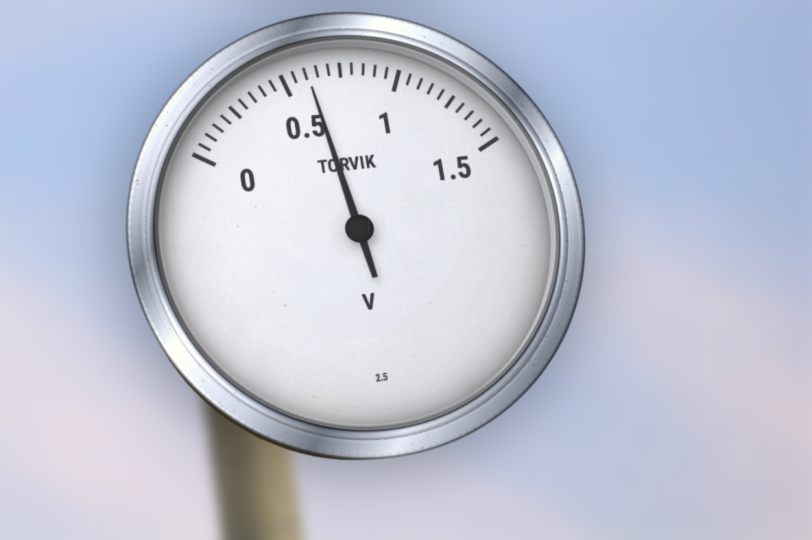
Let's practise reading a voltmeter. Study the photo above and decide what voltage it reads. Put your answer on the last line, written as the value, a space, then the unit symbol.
0.6 V
